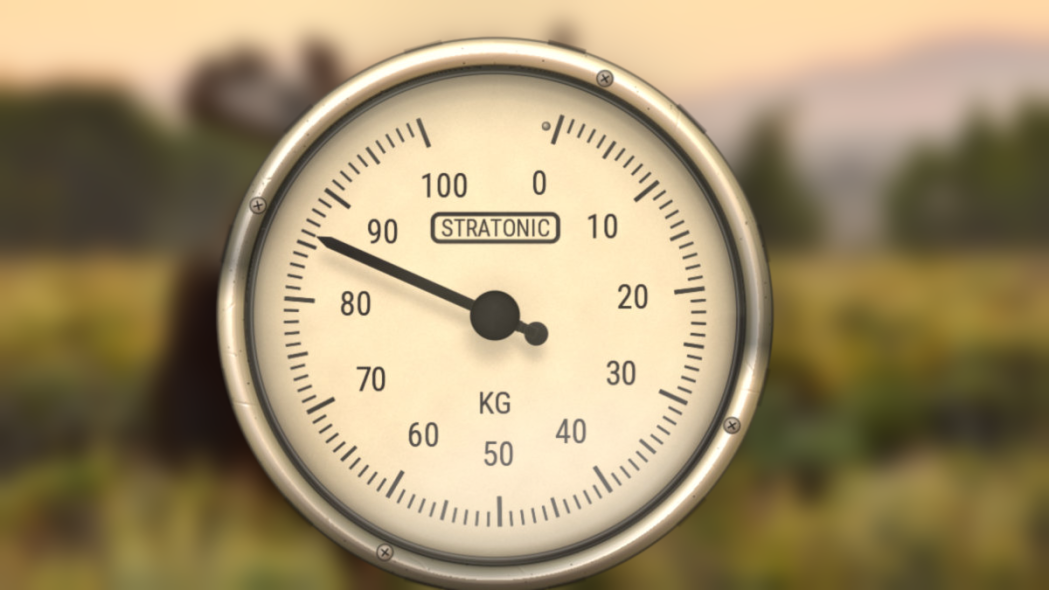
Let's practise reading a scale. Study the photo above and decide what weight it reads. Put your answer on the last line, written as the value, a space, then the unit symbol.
86 kg
